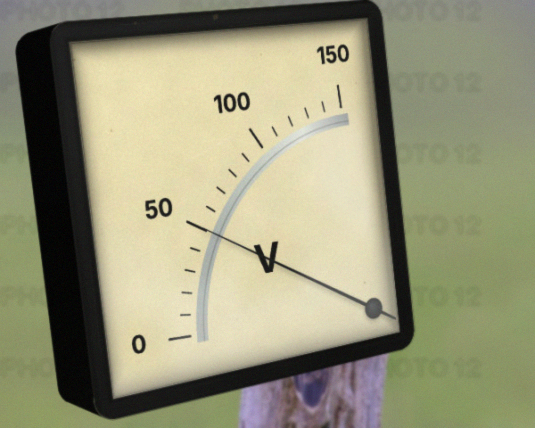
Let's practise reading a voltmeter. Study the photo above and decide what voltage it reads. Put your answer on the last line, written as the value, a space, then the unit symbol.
50 V
